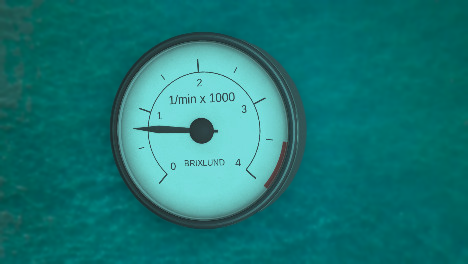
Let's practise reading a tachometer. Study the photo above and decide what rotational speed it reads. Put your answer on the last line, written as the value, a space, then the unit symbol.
750 rpm
